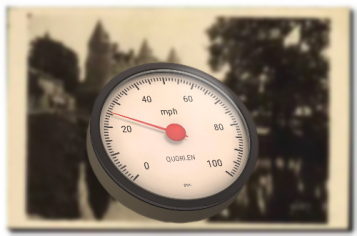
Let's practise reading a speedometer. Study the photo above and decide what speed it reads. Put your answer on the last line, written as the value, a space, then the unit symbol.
25 mph
